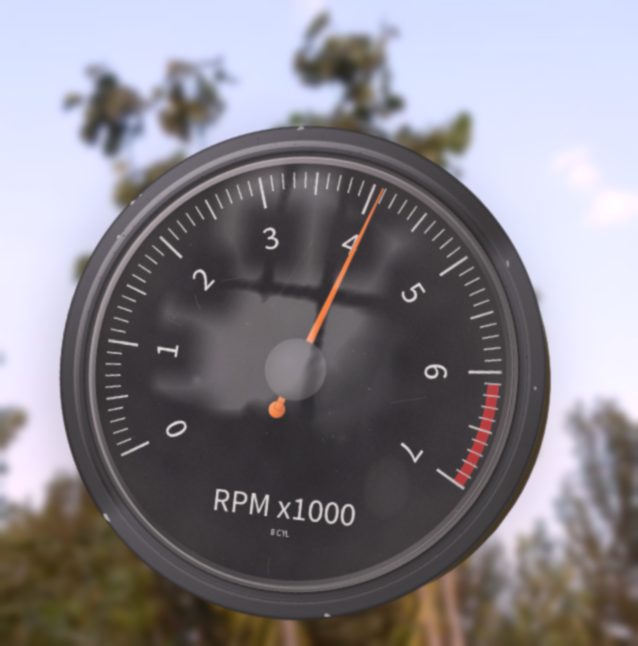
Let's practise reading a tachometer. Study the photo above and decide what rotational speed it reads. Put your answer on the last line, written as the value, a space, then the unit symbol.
4100 rpm
